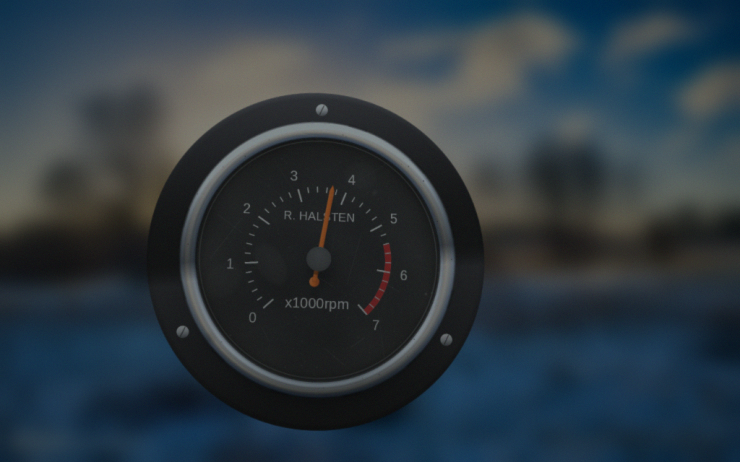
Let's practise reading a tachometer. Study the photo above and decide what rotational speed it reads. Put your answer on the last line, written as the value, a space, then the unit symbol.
3700 rpm
